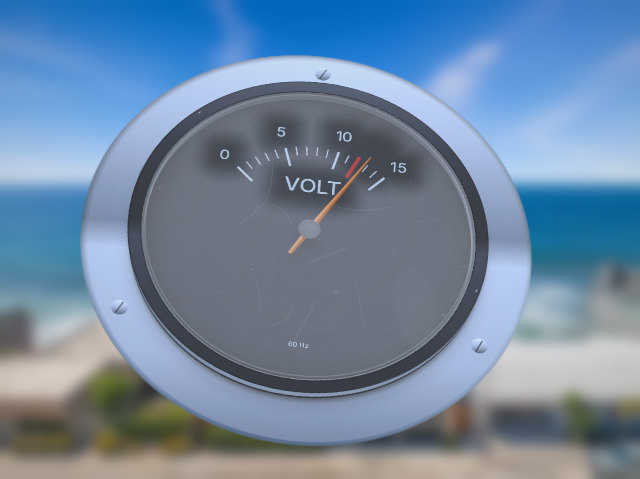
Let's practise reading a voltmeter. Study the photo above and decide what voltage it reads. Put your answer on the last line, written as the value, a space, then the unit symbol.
13 V
